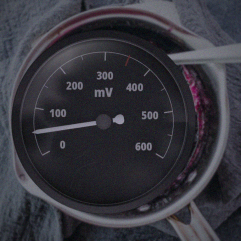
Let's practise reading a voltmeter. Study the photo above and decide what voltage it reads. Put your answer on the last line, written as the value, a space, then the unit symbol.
50 mV
